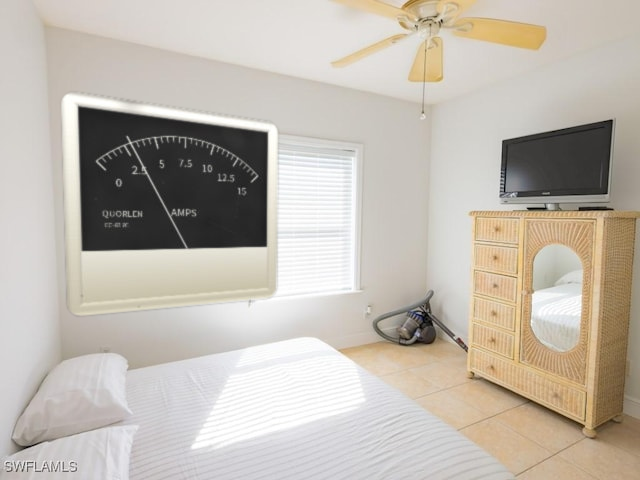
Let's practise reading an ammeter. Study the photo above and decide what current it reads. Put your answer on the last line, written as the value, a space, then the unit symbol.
3 A
